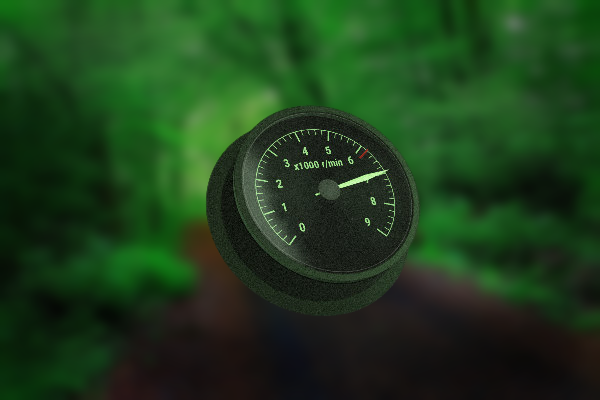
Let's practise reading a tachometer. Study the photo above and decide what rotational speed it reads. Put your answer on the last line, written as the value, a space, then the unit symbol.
7000 rpm
